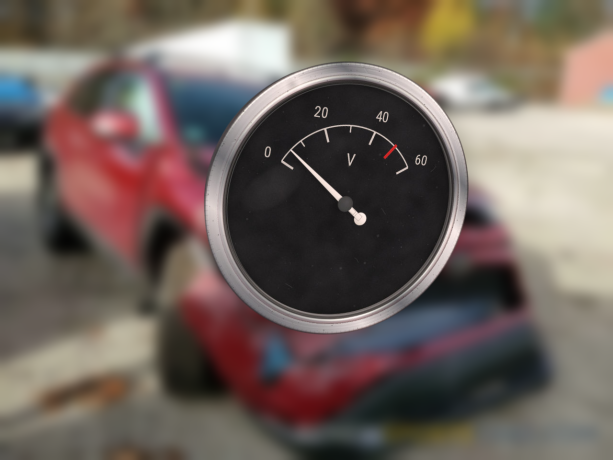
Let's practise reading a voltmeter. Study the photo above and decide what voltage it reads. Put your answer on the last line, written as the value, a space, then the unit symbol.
5 V
